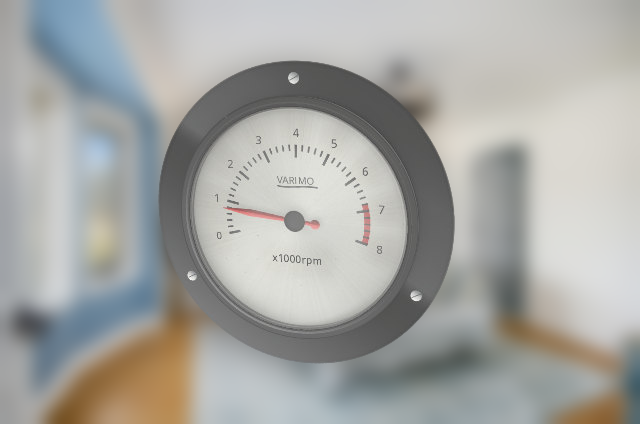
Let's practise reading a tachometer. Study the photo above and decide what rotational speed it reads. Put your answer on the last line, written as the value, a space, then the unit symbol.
800 rpm
